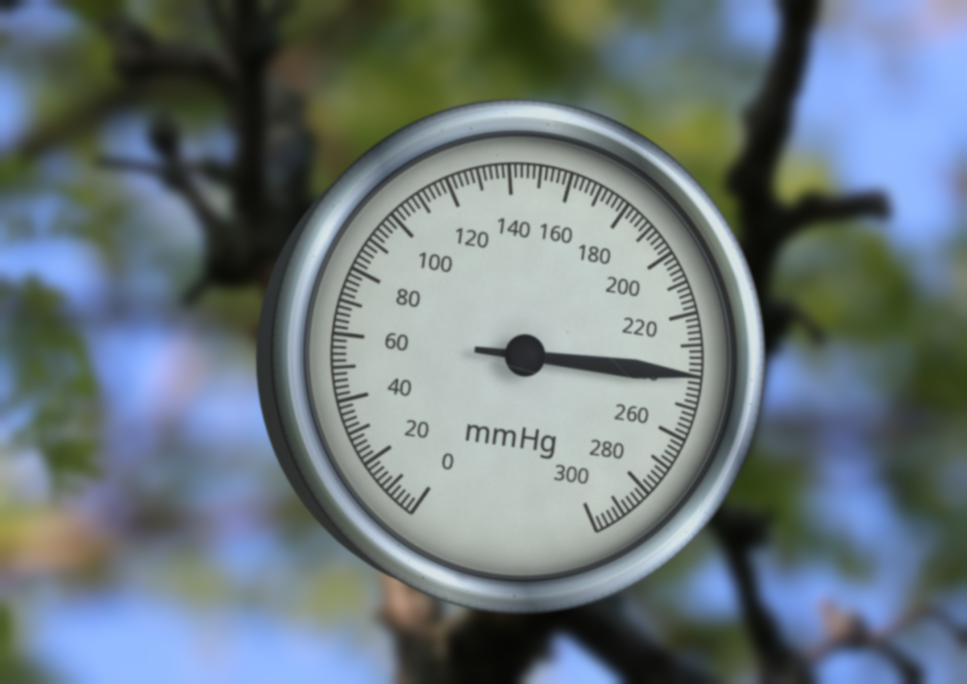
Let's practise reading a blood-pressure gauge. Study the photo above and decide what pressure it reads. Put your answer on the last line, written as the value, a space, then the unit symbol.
240 mmHg
